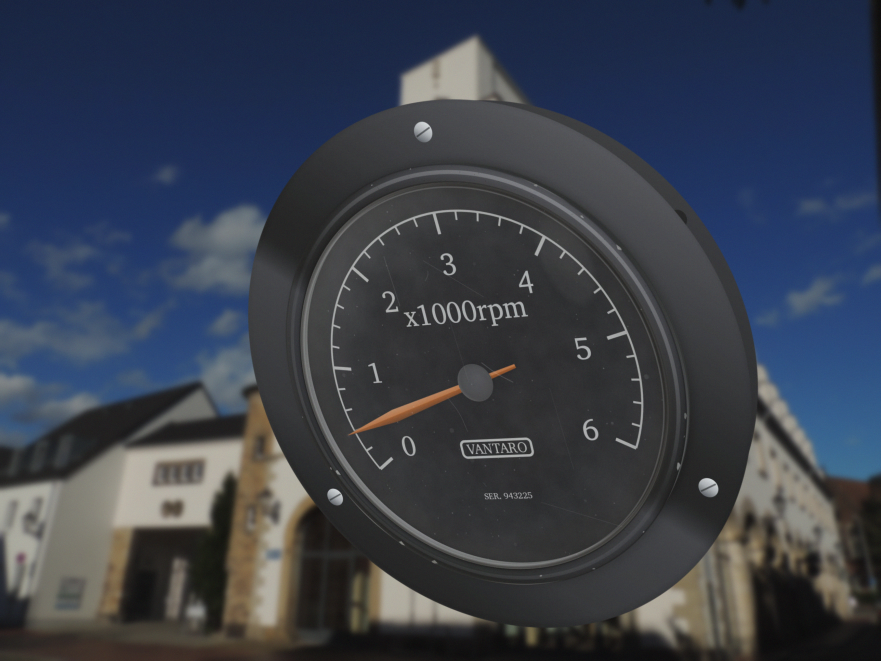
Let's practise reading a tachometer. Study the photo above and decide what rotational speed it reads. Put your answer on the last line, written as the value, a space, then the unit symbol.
400 rpm
